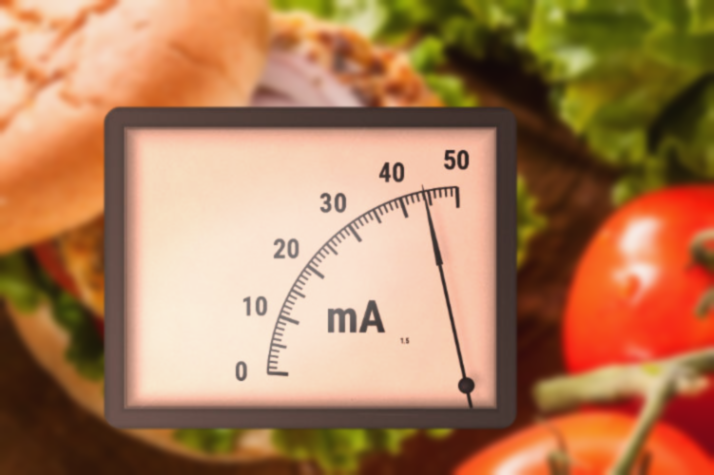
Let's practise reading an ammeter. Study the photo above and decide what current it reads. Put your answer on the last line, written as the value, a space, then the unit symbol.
44 mA
